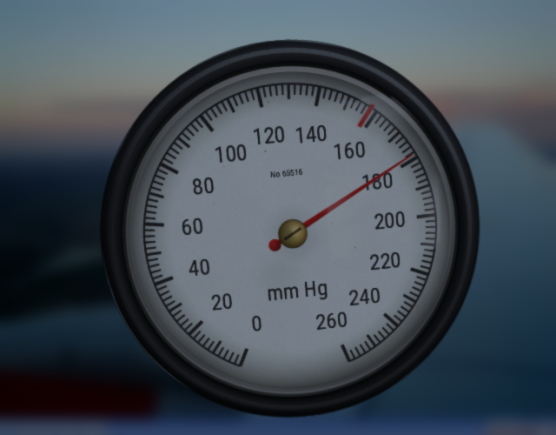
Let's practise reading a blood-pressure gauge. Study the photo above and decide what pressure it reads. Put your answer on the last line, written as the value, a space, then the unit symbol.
178 mmHg
